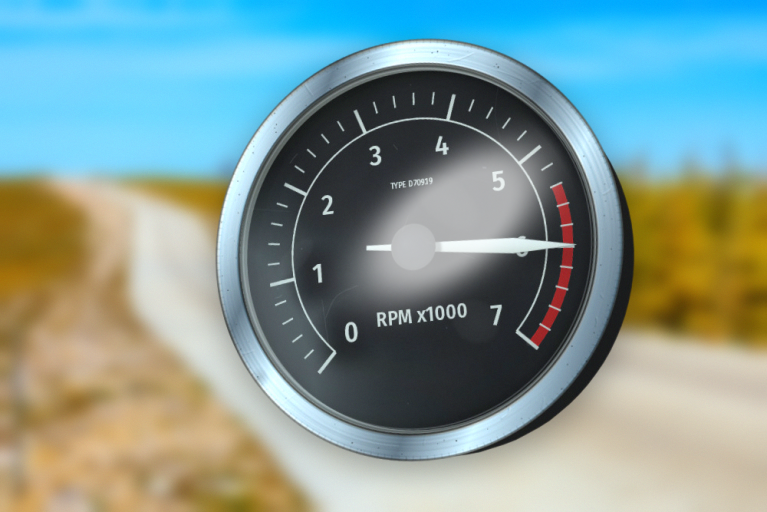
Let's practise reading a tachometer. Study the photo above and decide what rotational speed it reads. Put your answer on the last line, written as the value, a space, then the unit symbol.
6000 rpm
